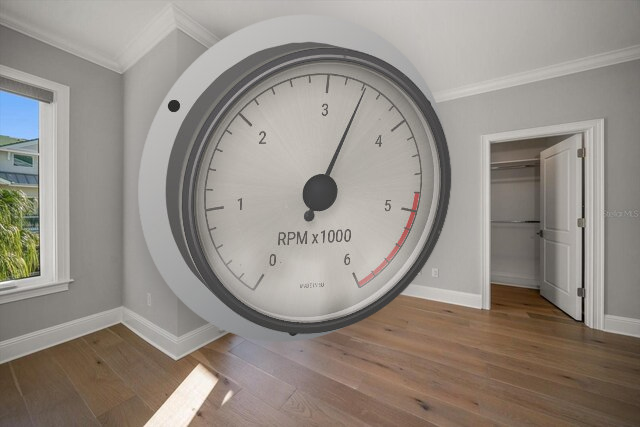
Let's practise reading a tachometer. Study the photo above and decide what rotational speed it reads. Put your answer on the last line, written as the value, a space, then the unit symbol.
3400 rpm
